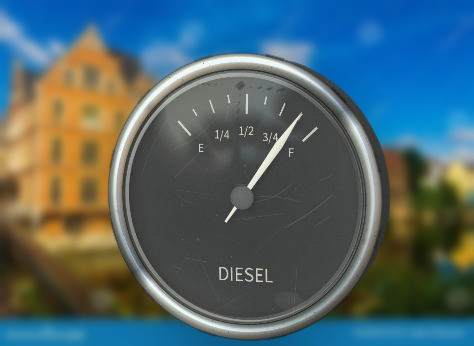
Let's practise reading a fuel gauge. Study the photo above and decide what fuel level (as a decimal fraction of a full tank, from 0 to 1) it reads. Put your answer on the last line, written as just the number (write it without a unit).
0.875
